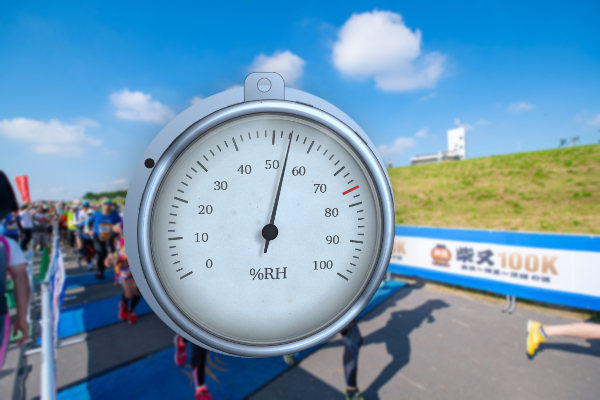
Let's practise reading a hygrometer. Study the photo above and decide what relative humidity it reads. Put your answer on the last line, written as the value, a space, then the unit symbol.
54 %
